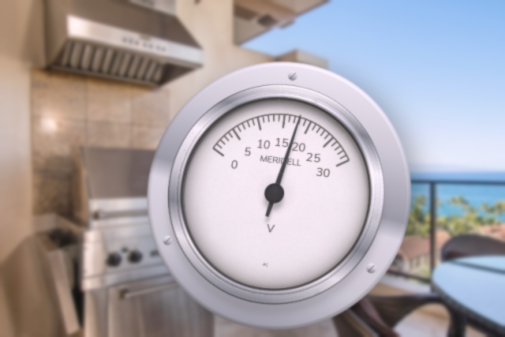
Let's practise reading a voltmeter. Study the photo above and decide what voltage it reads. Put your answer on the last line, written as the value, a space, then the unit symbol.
18 V
